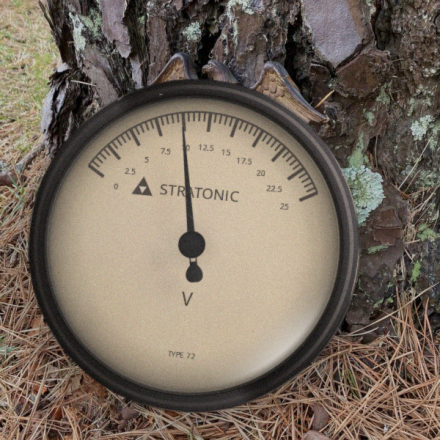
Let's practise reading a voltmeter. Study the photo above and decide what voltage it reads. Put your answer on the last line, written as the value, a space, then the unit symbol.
10 V
